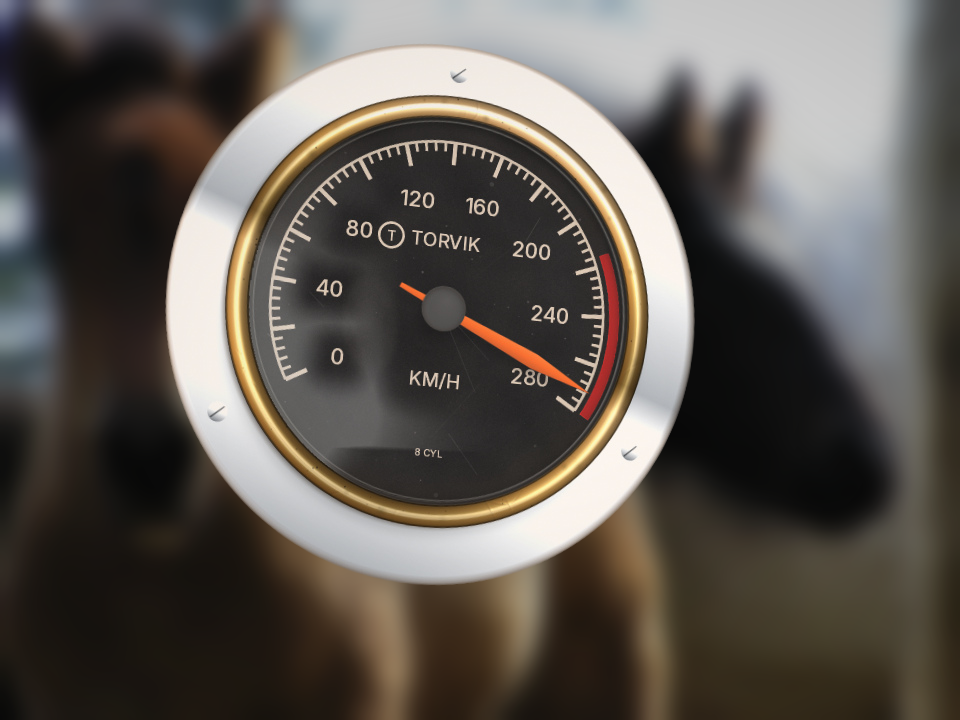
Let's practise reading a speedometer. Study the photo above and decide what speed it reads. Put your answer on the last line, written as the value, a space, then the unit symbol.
272 km/h
